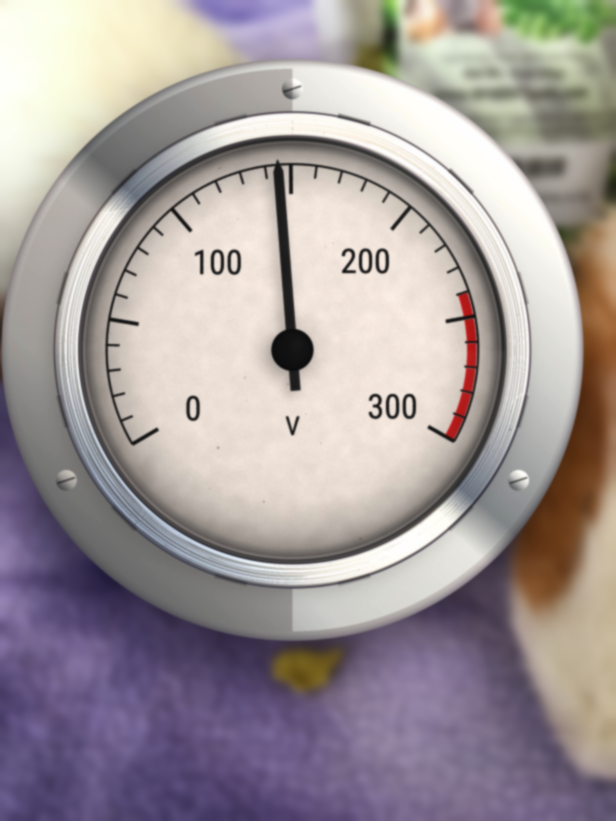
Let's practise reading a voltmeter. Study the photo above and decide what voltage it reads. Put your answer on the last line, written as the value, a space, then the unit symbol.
145 V
